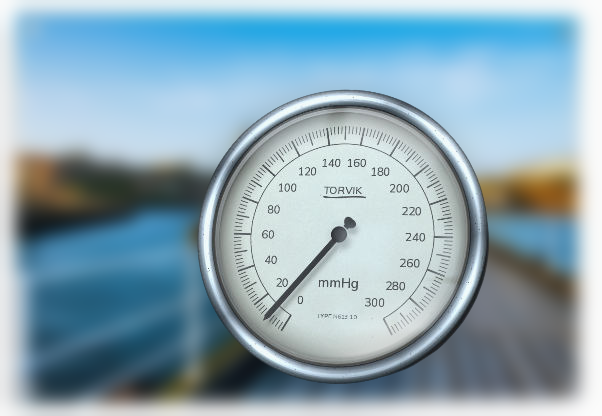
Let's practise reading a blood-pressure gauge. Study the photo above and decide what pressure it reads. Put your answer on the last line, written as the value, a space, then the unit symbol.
10 mmHg
